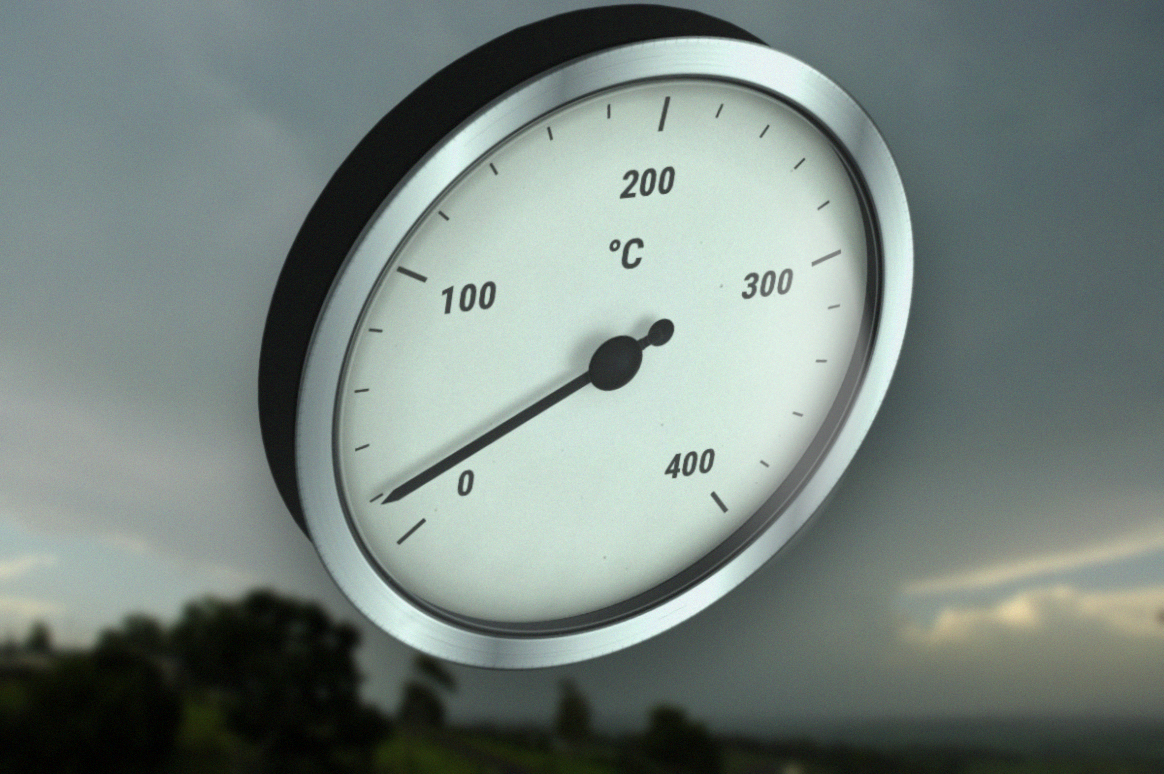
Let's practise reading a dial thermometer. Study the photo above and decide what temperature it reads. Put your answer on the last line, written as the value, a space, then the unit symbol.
20 °C
